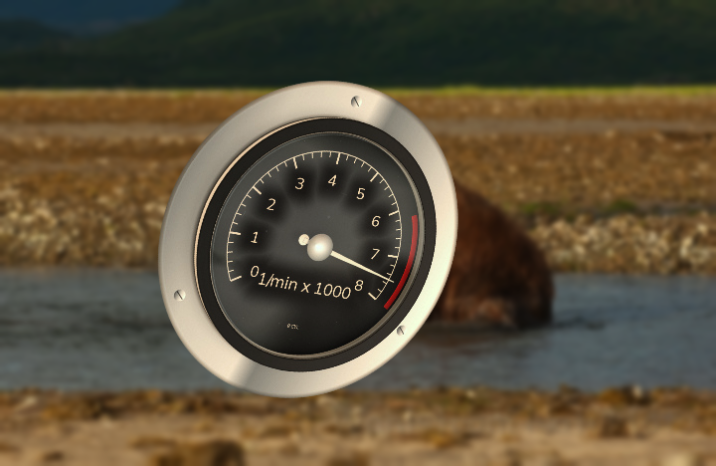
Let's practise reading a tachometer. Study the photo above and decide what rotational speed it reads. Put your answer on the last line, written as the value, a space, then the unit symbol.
7500 rpm
